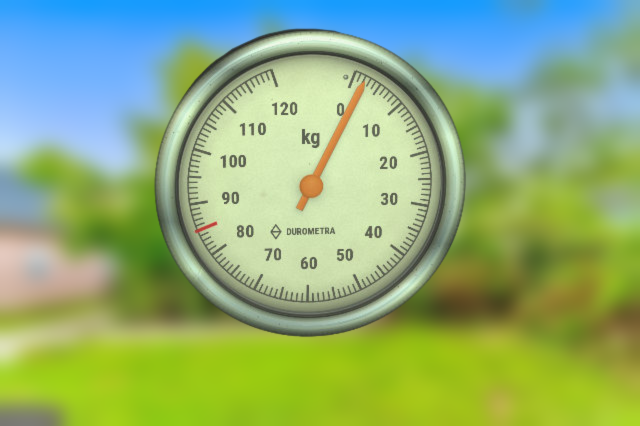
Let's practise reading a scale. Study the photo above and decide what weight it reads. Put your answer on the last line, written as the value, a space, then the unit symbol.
2 kg
